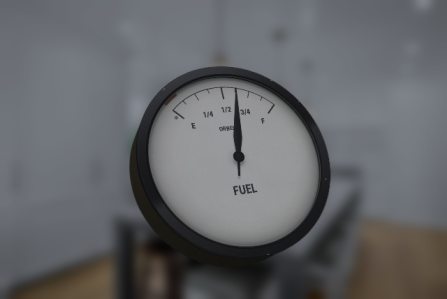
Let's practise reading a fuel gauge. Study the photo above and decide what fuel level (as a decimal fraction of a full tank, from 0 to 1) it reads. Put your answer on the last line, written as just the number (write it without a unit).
0.625
